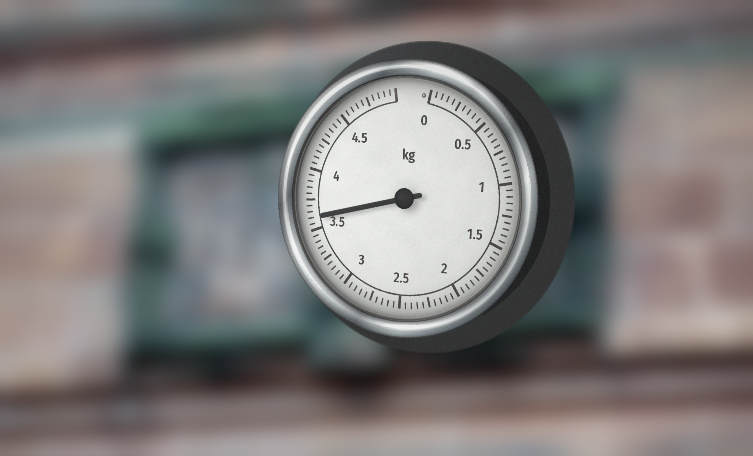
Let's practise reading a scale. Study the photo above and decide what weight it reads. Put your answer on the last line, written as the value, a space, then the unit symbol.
3.6 kg
